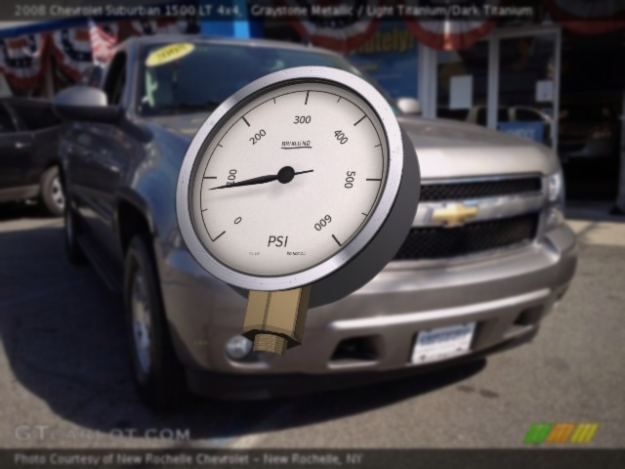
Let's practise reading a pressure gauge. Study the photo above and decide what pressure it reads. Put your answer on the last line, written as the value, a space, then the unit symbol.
75 psi
